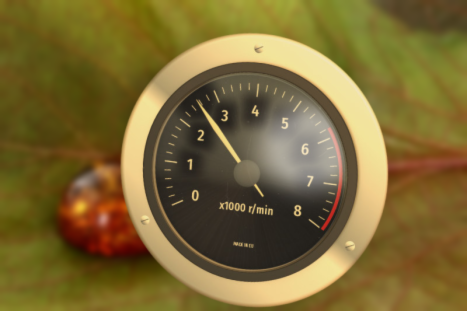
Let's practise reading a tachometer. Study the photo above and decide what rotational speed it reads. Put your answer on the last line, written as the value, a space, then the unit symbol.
2600 rpm
